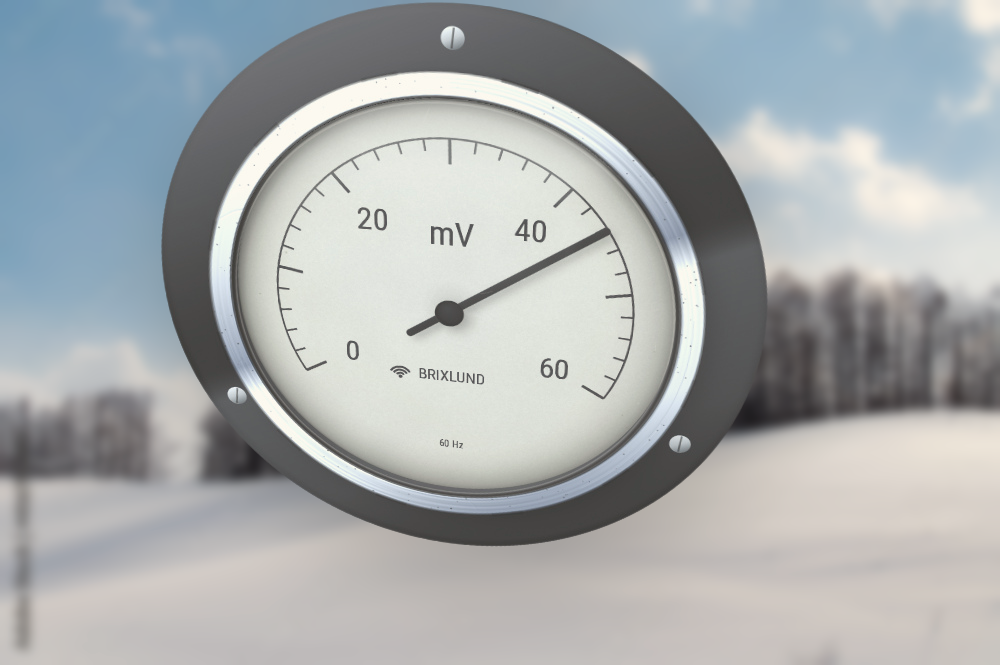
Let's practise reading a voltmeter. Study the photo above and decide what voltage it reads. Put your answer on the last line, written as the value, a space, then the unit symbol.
44 mV
